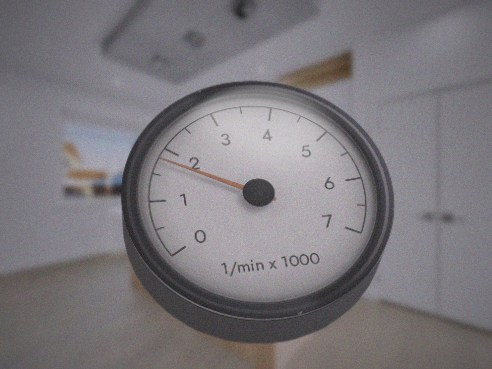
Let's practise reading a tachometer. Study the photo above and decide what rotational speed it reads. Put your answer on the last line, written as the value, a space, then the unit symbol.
1750 rpm
